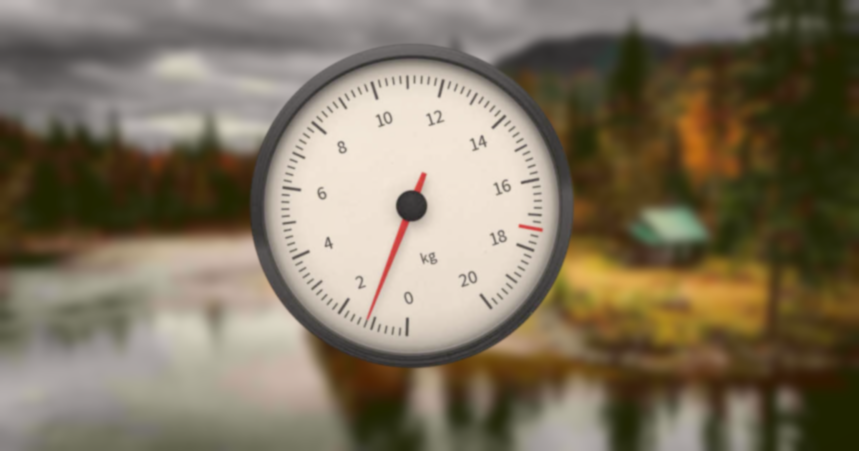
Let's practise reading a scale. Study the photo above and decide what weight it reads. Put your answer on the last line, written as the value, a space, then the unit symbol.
1.2 kg
